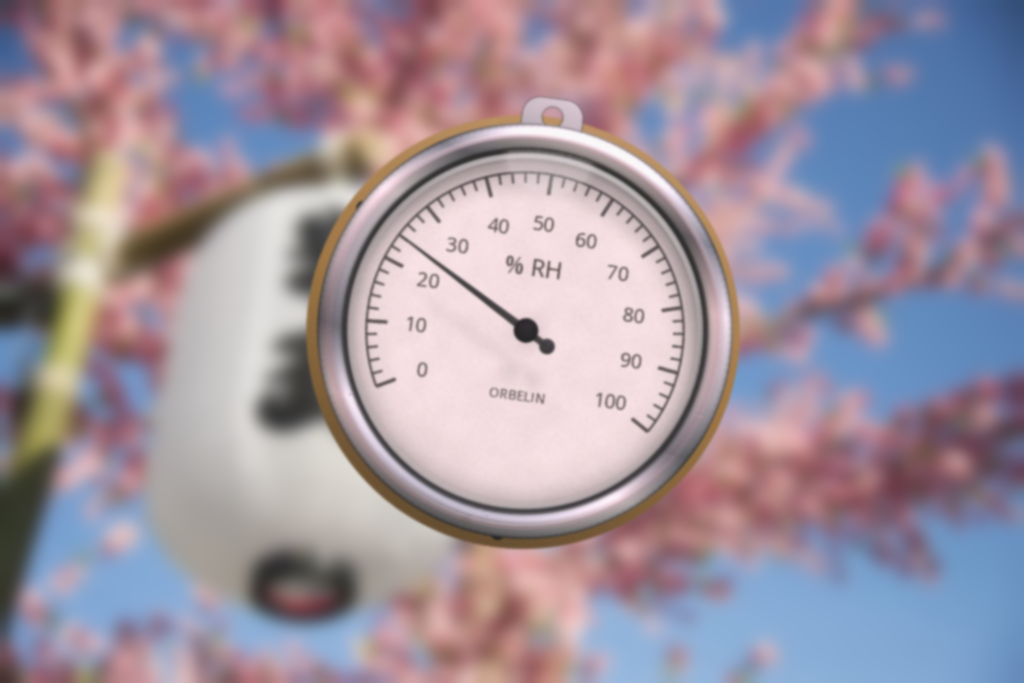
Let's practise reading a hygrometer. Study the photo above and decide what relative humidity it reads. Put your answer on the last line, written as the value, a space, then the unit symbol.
24 %
